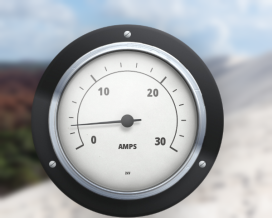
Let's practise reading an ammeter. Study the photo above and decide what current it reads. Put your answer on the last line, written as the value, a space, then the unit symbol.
3 A
